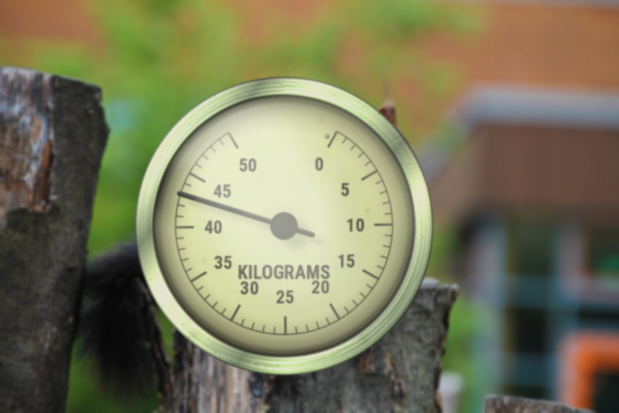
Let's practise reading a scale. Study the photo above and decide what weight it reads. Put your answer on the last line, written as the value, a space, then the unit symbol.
43 kg
